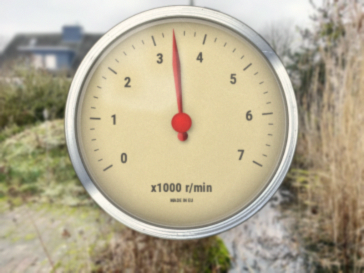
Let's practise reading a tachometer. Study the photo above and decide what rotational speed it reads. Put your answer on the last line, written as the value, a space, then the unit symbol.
3400 rpm
